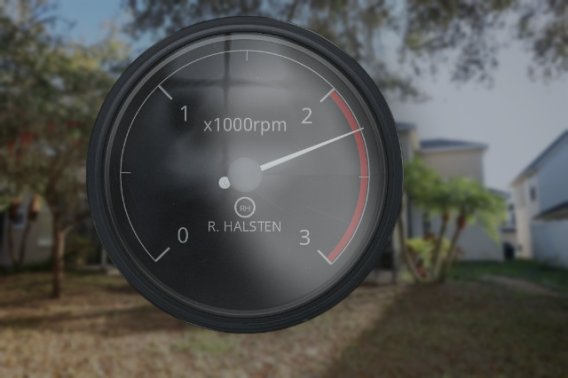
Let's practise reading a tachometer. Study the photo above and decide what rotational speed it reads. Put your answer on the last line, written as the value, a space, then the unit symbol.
2250 rpm
